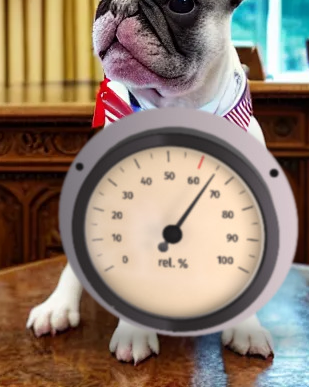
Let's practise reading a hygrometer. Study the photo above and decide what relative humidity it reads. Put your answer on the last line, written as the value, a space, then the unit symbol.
65 %
